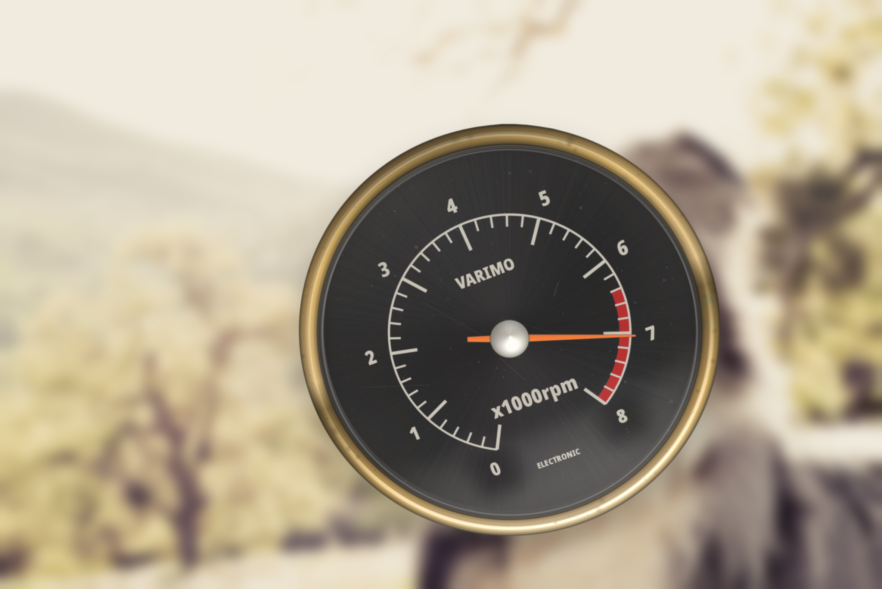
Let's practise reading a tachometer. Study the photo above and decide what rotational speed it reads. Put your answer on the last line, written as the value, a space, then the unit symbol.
7000 rpm
